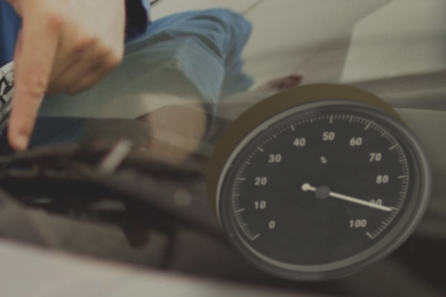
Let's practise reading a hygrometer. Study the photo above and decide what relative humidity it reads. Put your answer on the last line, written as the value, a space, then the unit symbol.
90 %
